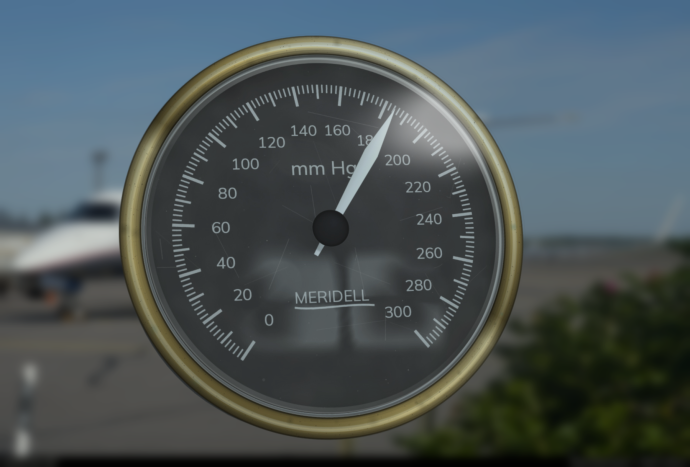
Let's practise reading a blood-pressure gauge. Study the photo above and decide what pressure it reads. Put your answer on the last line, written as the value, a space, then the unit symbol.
184 mmHg
